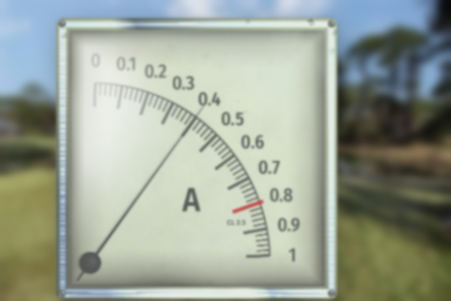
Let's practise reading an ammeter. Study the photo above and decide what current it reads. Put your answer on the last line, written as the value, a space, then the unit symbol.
0.4 A
